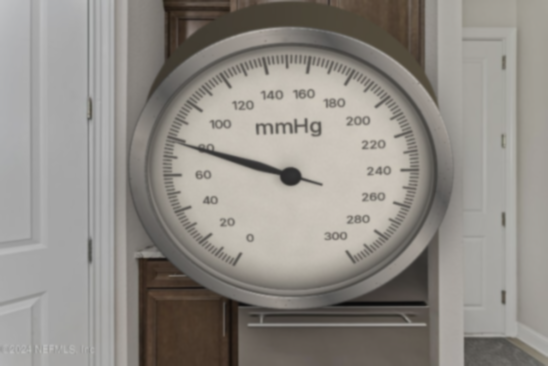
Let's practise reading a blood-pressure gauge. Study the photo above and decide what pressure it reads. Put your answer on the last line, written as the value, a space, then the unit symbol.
80 mmHg
